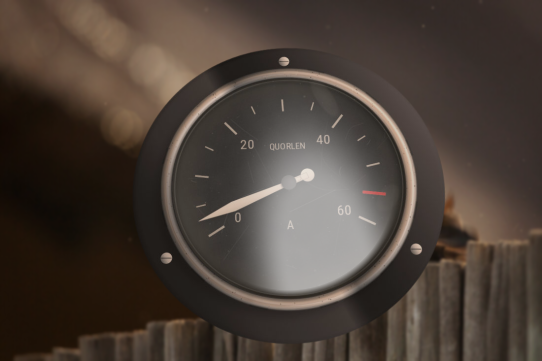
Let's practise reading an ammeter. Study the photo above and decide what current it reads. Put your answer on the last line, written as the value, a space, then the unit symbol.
2.5 A
